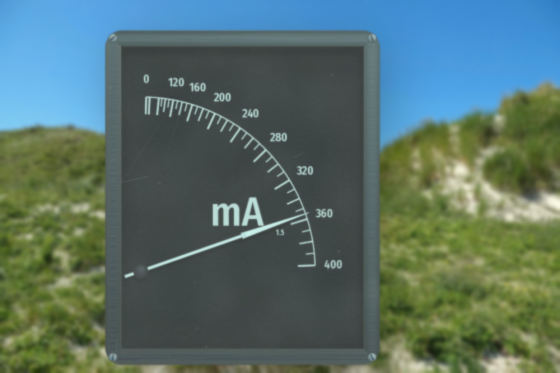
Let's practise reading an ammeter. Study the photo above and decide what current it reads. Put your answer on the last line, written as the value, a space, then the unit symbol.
355 mA
